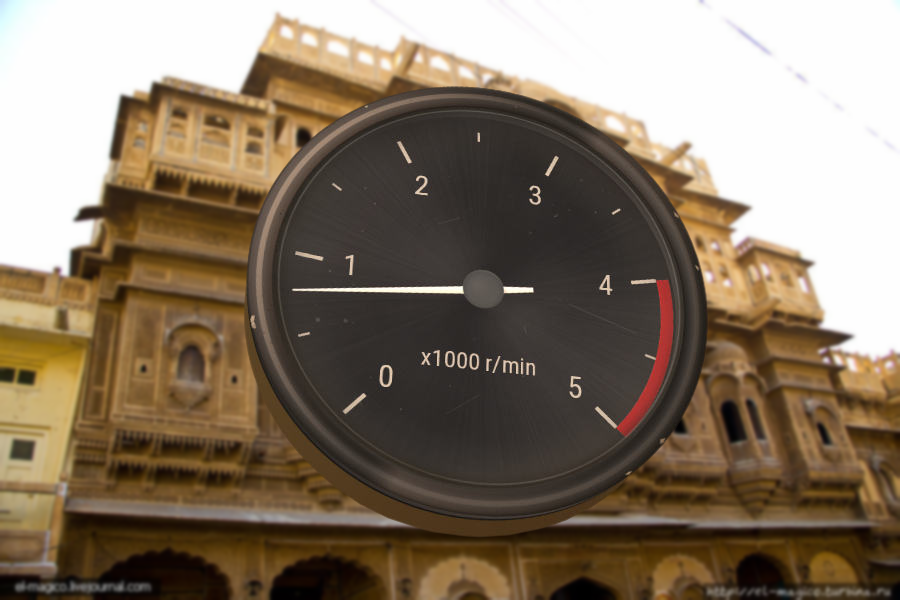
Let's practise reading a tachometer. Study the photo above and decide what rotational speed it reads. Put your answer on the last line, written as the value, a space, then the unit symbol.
750 rpm
